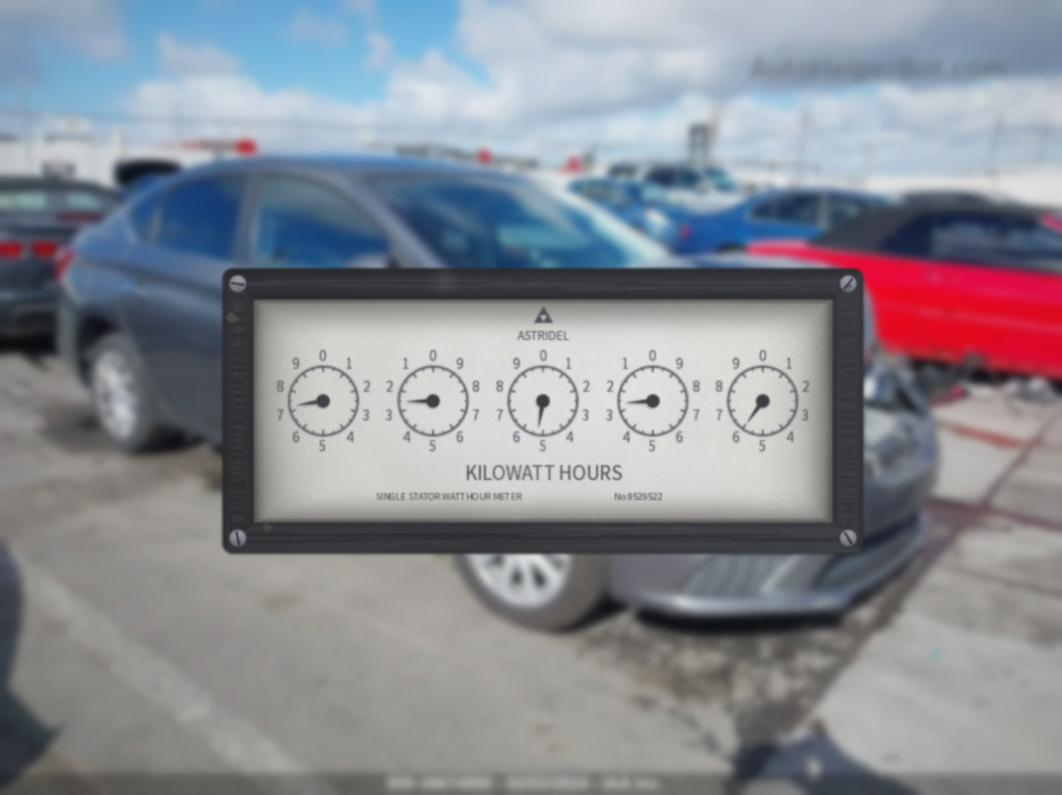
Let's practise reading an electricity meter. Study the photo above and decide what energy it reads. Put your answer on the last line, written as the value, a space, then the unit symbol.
72526 kWh
